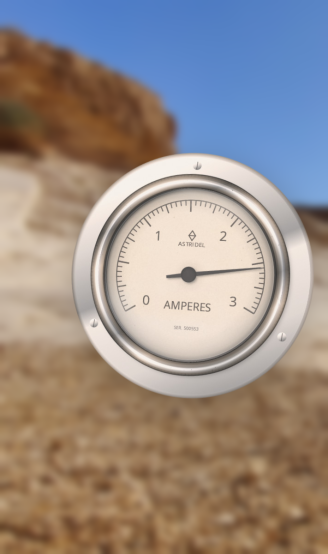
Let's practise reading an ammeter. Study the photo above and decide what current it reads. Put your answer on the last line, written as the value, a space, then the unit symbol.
2.55 A
